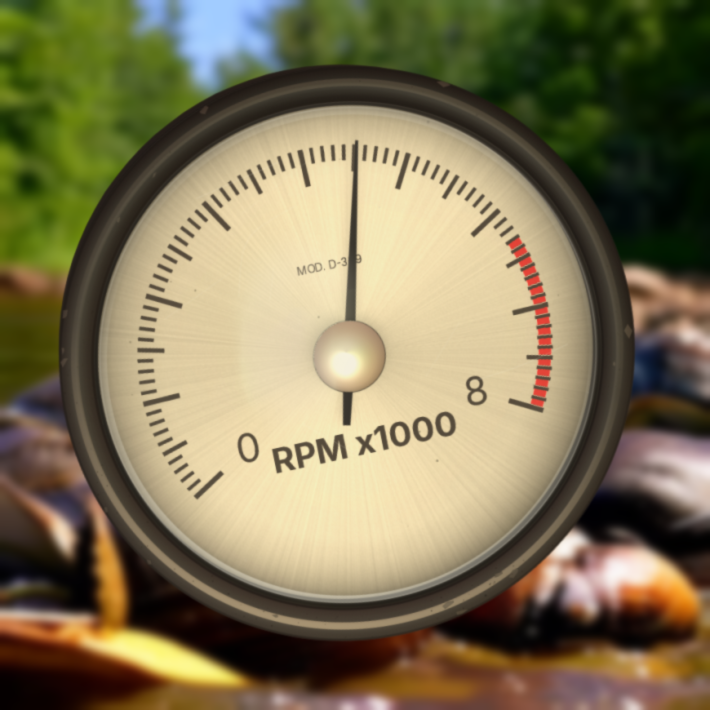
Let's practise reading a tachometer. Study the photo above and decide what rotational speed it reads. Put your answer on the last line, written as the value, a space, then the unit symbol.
4500 rpm
